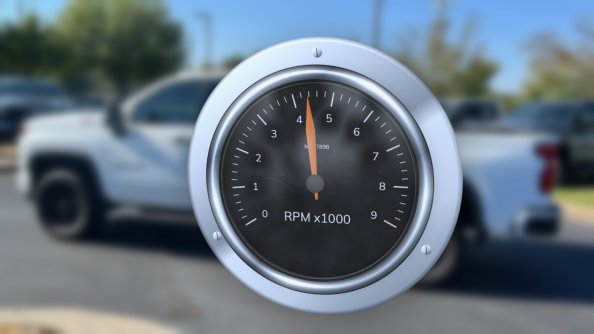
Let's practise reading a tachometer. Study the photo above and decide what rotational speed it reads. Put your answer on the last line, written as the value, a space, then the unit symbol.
4400 rpm
